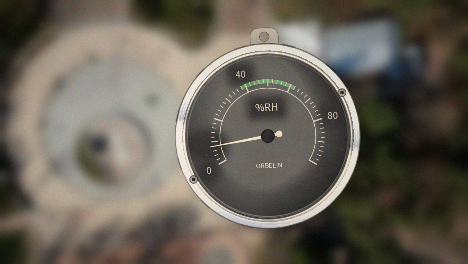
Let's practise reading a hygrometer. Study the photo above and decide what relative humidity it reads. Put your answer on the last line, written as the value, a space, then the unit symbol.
8 %
